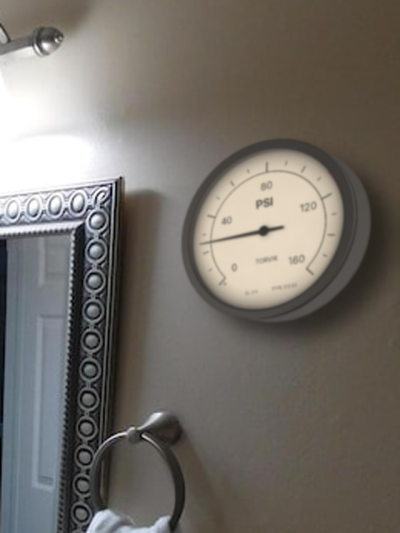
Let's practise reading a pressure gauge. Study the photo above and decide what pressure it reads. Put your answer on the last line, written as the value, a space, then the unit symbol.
25 psi
